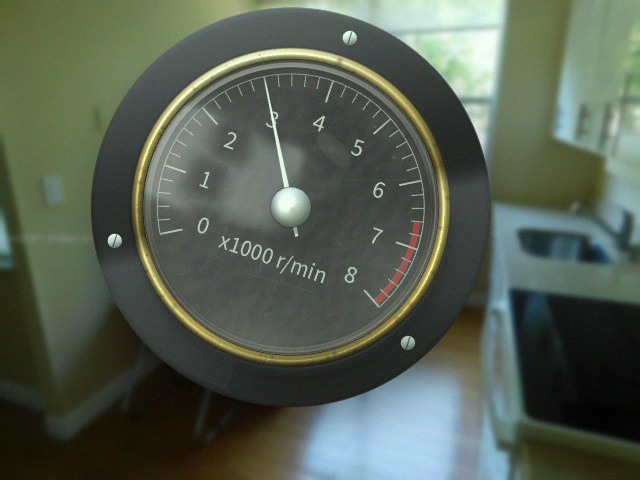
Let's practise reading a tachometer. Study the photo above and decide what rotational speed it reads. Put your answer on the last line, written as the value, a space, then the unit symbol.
3000 rpm
